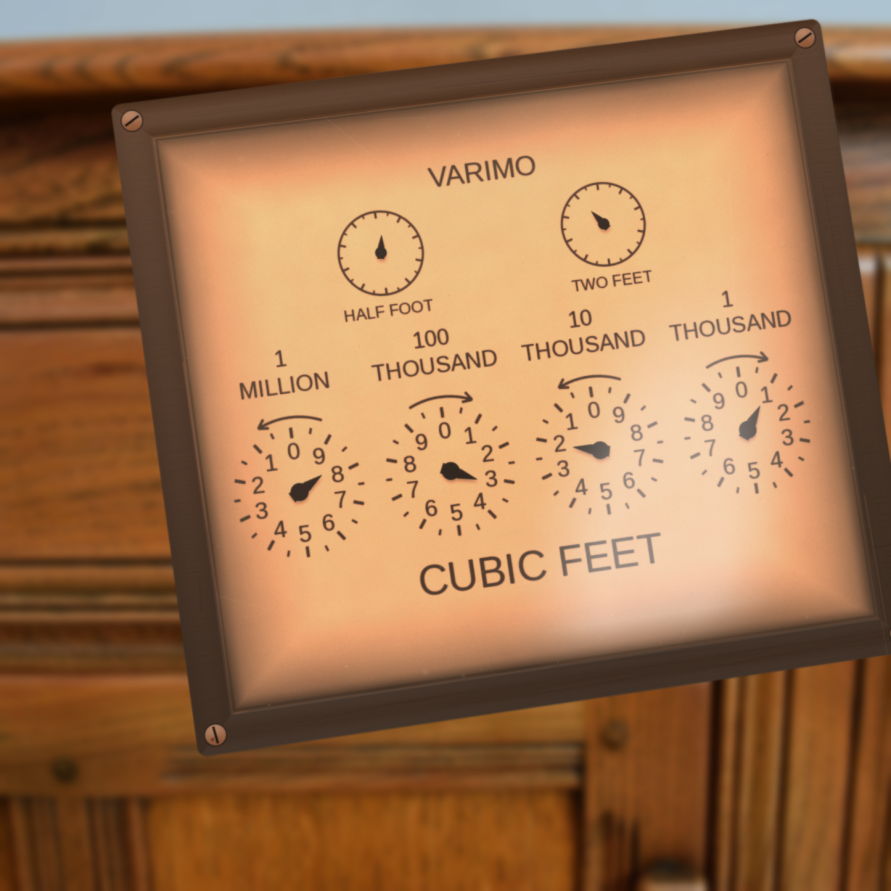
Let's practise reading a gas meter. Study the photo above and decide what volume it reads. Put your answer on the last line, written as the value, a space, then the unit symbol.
832100 ft³
